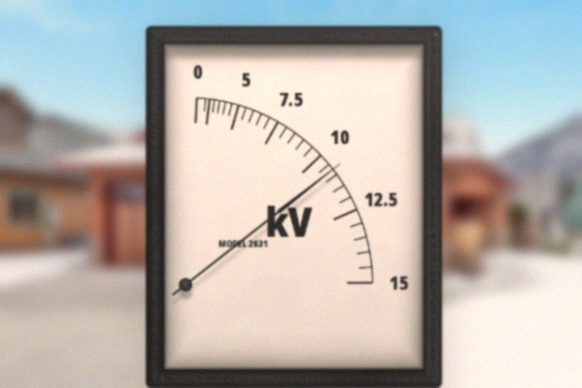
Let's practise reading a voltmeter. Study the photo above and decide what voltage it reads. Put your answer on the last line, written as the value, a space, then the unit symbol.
10.75 kV
